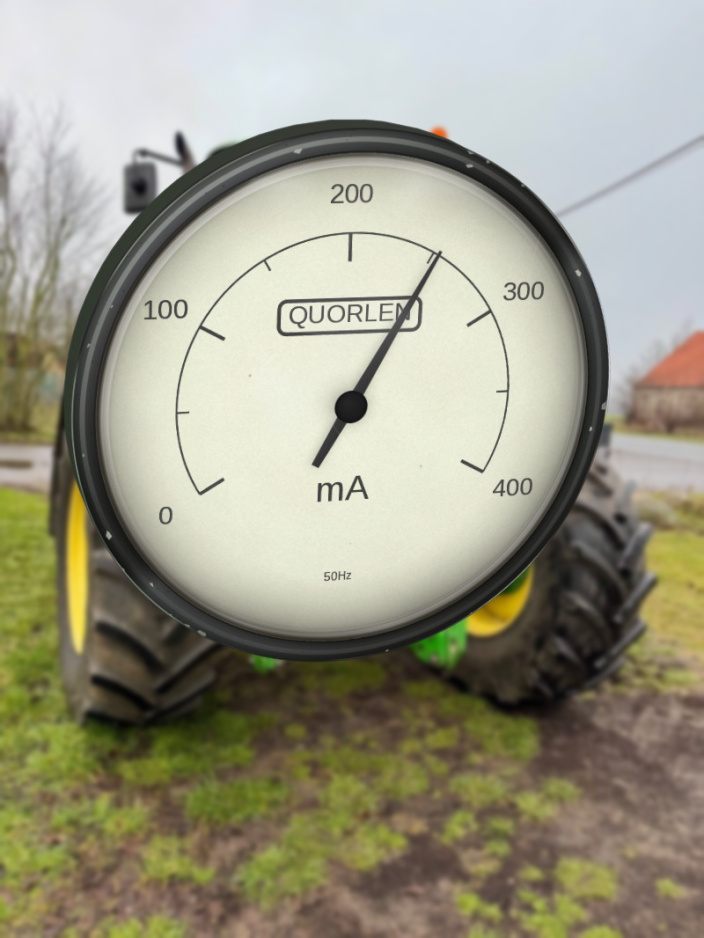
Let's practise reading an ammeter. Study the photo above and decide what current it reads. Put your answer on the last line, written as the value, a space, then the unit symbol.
250 mA
